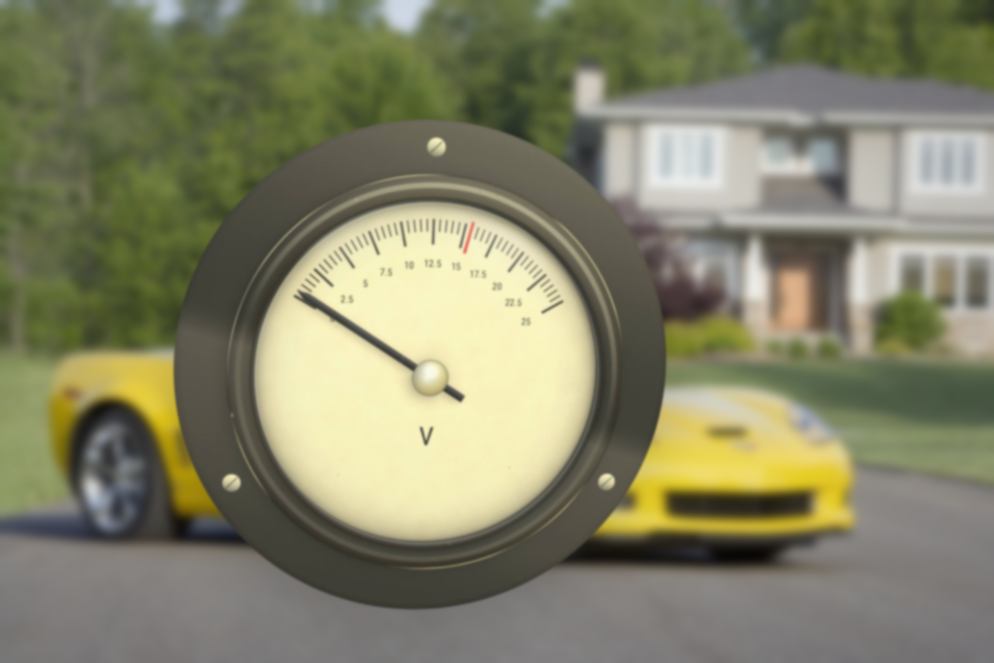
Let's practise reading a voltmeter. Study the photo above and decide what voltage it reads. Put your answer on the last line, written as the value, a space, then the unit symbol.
0.5 V
